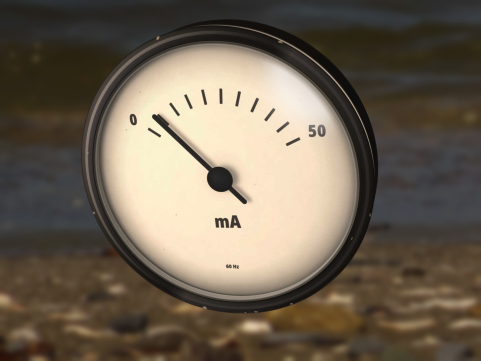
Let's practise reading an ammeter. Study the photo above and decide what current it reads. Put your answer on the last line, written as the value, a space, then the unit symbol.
5 mA
